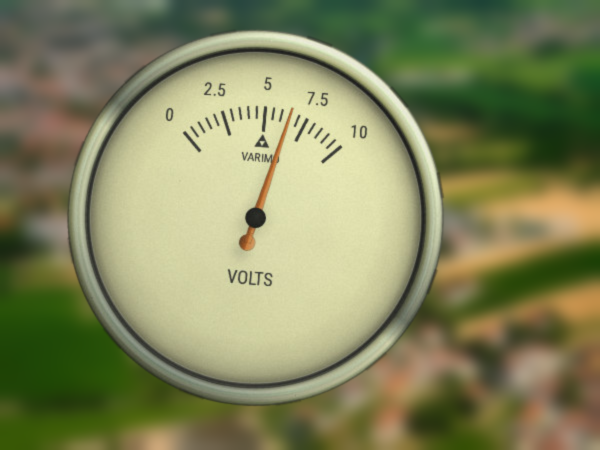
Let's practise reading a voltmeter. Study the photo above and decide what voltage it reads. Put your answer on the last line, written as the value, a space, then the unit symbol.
6.5 V
